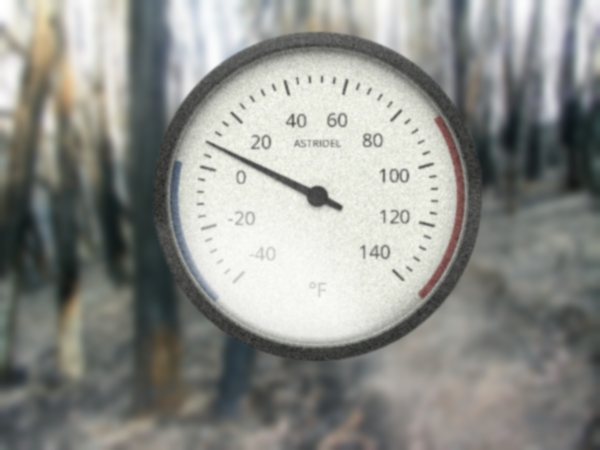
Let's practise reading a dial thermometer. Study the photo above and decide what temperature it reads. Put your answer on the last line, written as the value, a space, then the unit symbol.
8 °F
